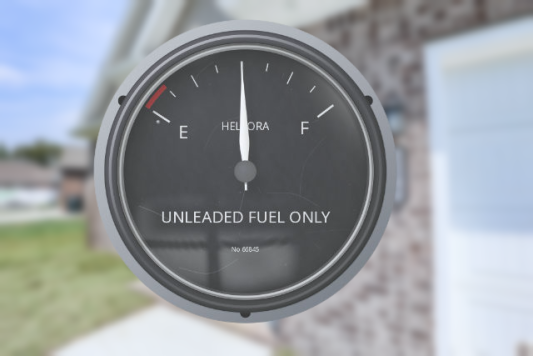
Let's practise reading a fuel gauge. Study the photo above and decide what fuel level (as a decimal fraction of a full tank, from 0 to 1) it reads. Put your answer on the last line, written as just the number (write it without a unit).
0.5
